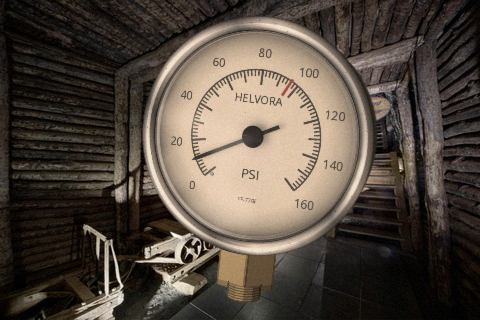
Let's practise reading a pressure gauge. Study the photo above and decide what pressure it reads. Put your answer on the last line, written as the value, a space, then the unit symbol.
10 psi
